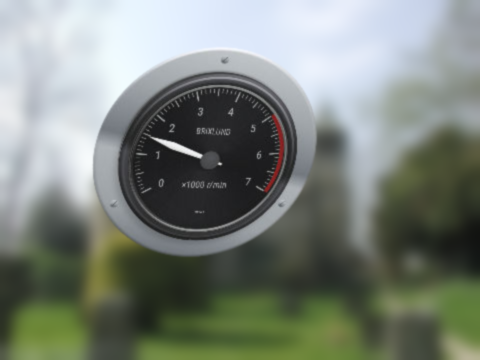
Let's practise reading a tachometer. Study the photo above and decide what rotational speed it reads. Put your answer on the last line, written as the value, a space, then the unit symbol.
1500 rpm
